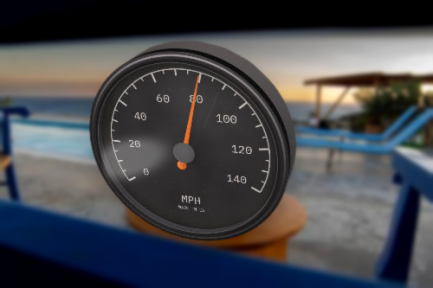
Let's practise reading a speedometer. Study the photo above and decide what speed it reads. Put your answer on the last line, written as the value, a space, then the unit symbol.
80 mph
